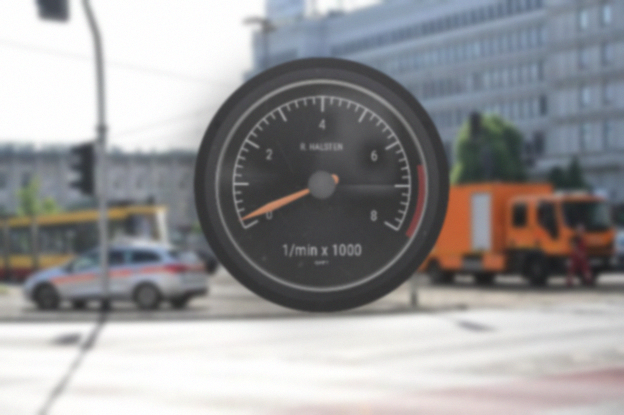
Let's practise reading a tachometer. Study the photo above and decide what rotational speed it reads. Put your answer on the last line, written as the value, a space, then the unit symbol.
200 rpm
